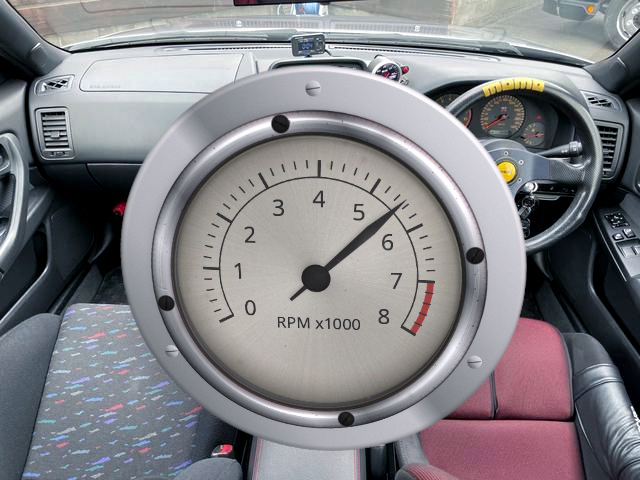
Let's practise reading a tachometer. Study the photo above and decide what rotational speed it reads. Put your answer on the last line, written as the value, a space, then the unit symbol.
5500 rpm
